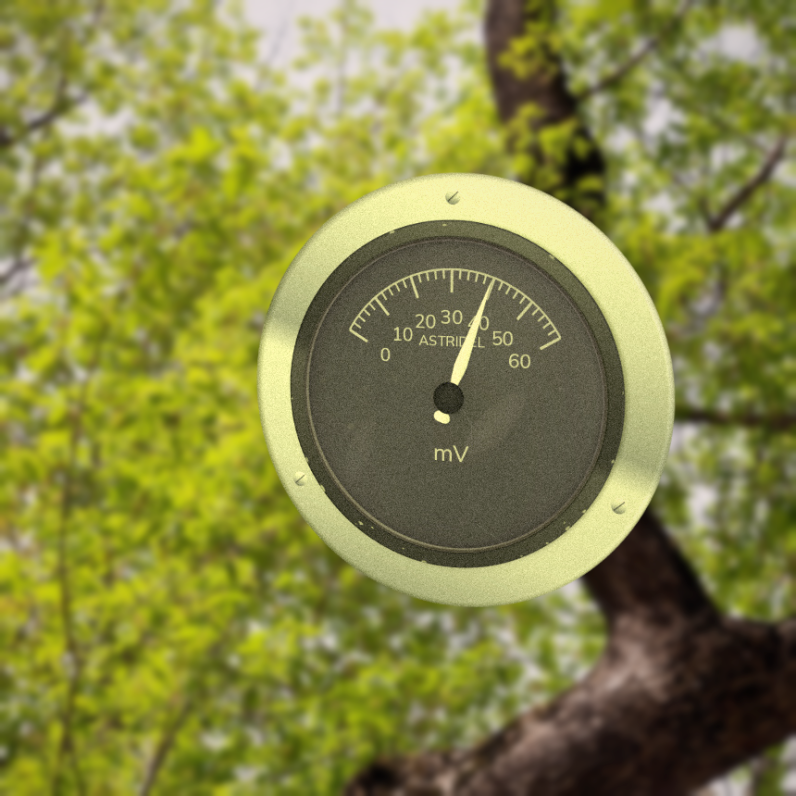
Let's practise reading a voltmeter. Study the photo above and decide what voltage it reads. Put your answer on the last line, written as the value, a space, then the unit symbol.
40 mV
